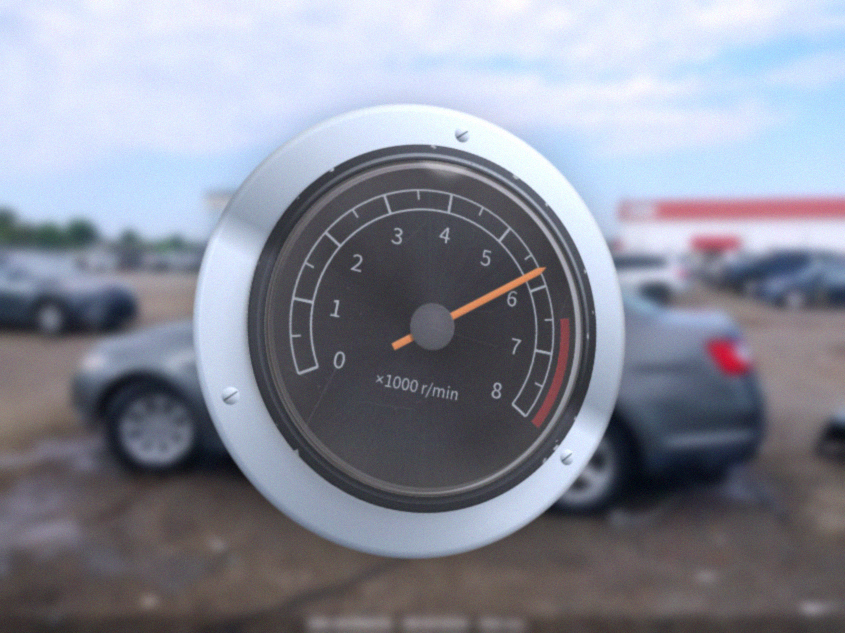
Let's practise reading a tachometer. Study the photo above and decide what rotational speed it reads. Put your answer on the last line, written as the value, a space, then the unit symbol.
5750 rpm
